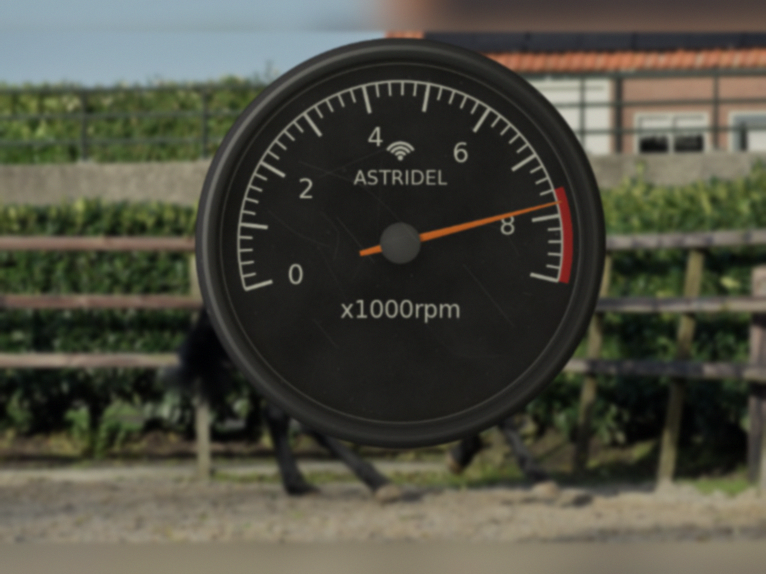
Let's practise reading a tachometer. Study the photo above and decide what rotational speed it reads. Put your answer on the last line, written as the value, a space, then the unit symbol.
7800 rpm
